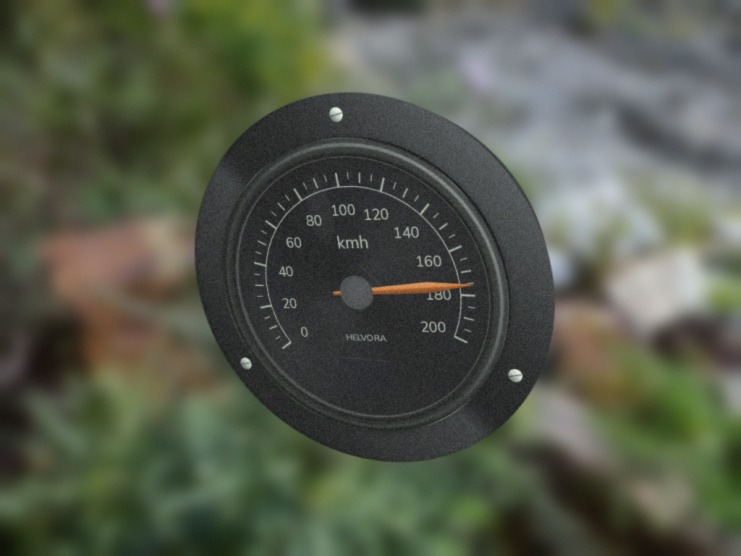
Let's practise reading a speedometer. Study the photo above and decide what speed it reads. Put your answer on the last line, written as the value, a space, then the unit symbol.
175 km/h
